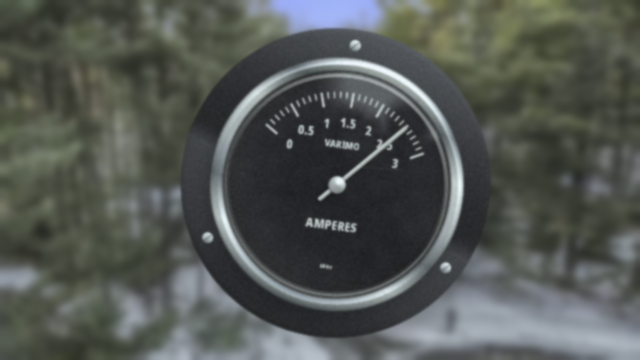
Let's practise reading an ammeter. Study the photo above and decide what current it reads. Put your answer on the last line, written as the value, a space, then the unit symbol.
2.5 A
